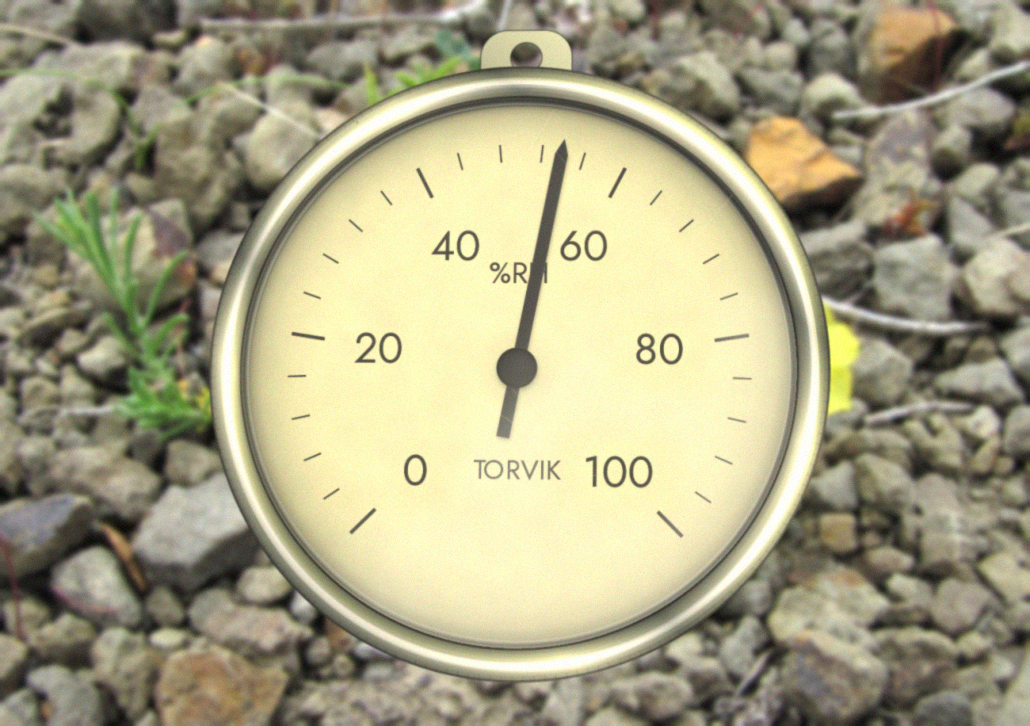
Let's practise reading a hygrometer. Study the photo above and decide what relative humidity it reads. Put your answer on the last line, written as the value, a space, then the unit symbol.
54 %
